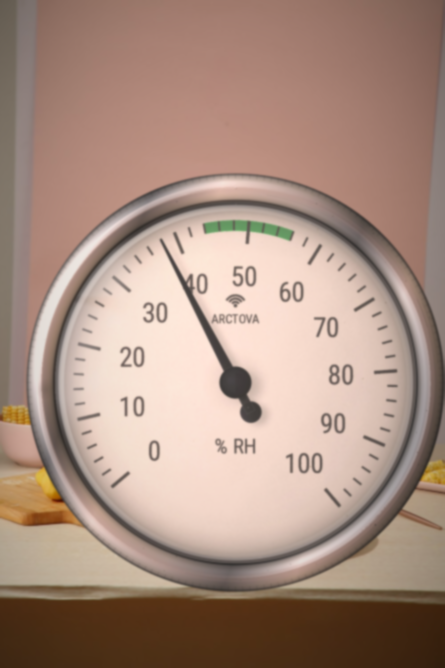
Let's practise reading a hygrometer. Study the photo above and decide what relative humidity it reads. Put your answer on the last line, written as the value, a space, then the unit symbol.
38 %
